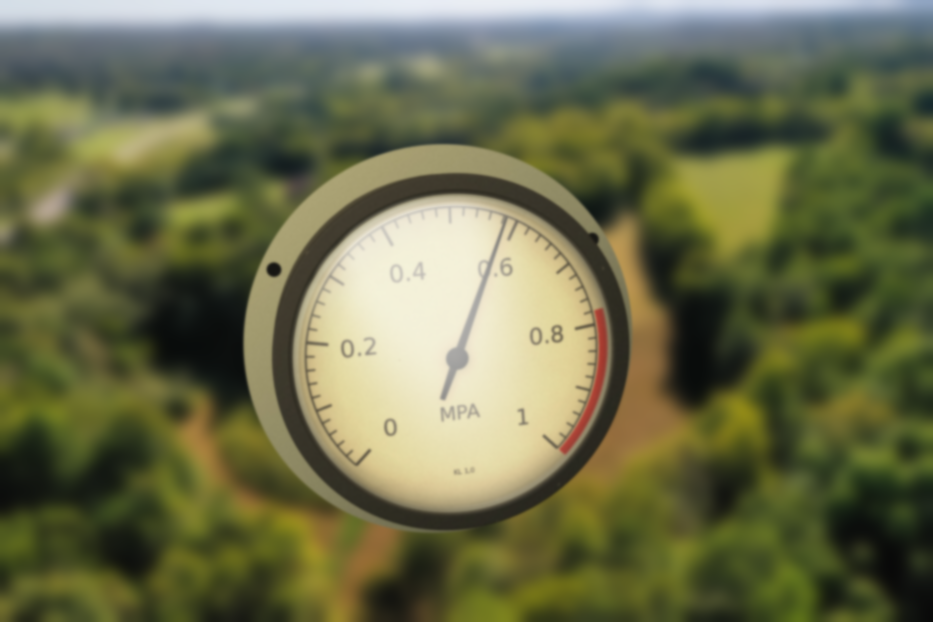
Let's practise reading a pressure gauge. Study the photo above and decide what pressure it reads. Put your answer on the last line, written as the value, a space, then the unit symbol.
0.58 MPa
